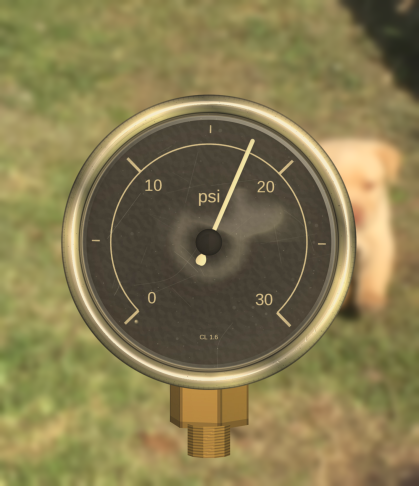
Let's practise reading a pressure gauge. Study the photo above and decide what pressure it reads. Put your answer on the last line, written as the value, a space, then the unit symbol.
17.5 psi
